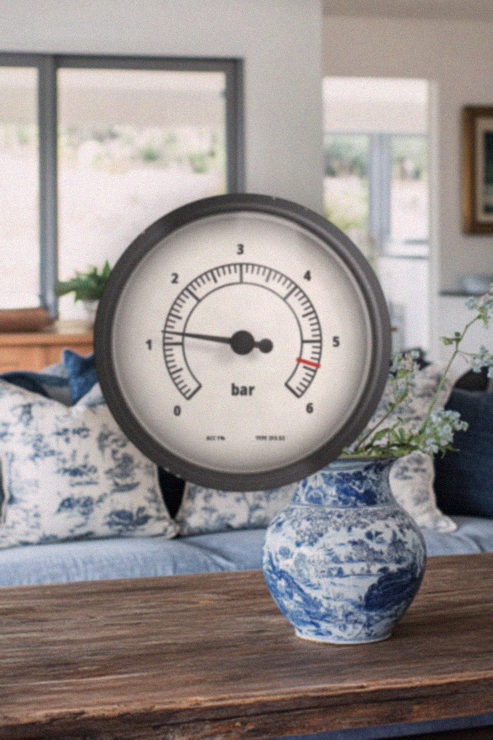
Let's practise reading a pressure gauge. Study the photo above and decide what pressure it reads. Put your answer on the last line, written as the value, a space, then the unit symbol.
1.2 bar
